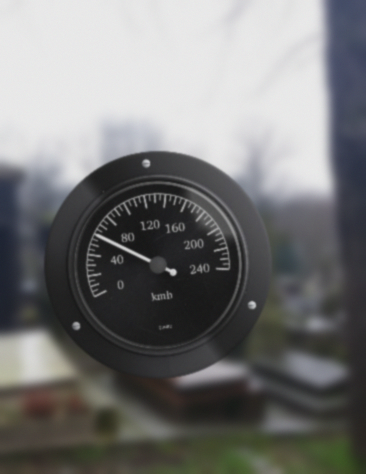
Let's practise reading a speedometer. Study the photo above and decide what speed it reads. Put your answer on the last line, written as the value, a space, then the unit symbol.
60 km/h
